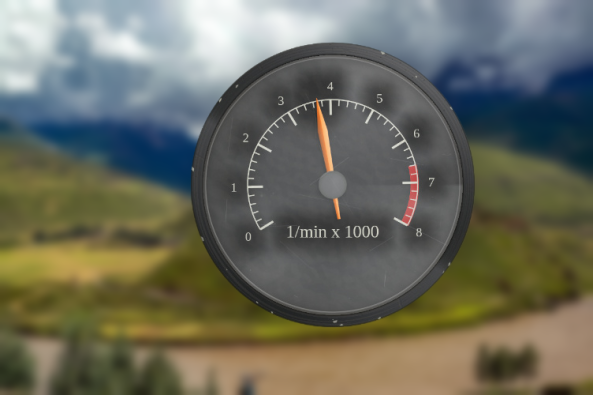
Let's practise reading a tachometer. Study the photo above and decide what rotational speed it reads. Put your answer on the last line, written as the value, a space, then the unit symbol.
3700 rpm
